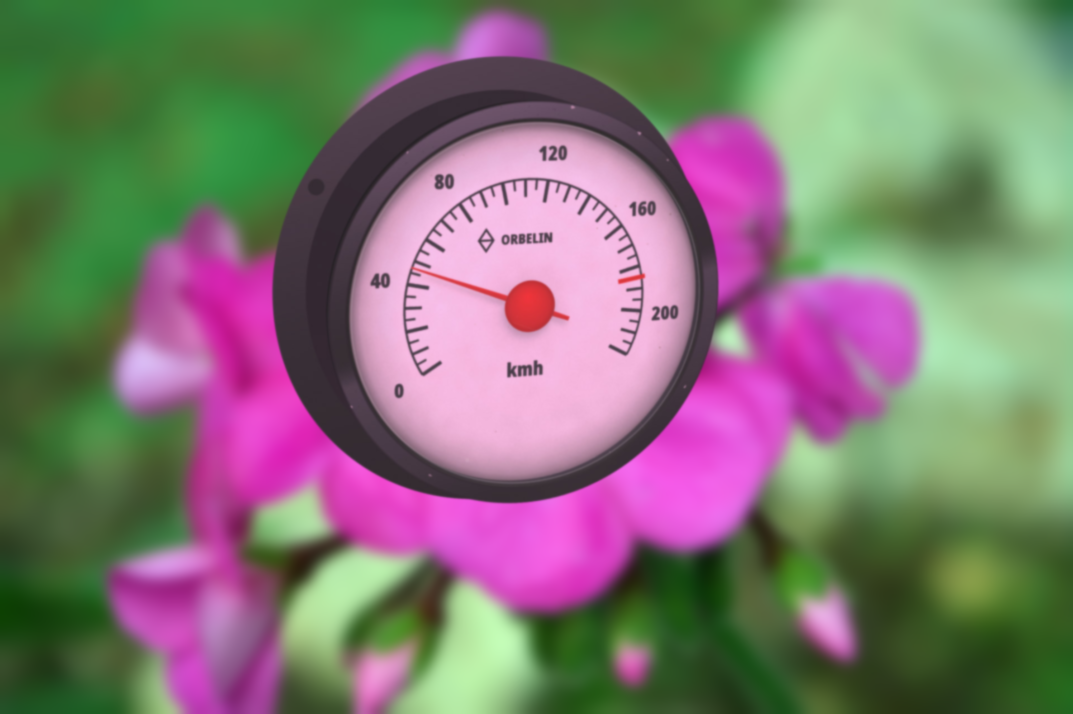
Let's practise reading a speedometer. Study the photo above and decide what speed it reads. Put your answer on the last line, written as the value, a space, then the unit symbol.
47.5 km/h
